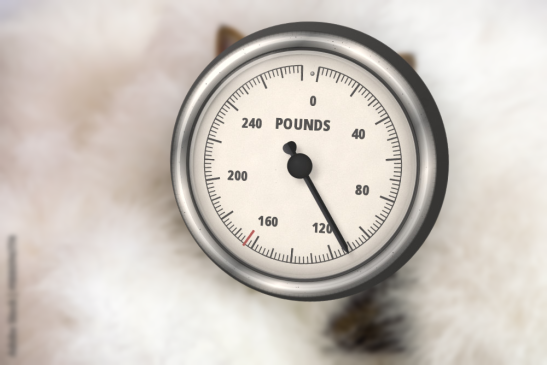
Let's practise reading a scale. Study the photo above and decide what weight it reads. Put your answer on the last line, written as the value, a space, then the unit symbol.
112 lb
